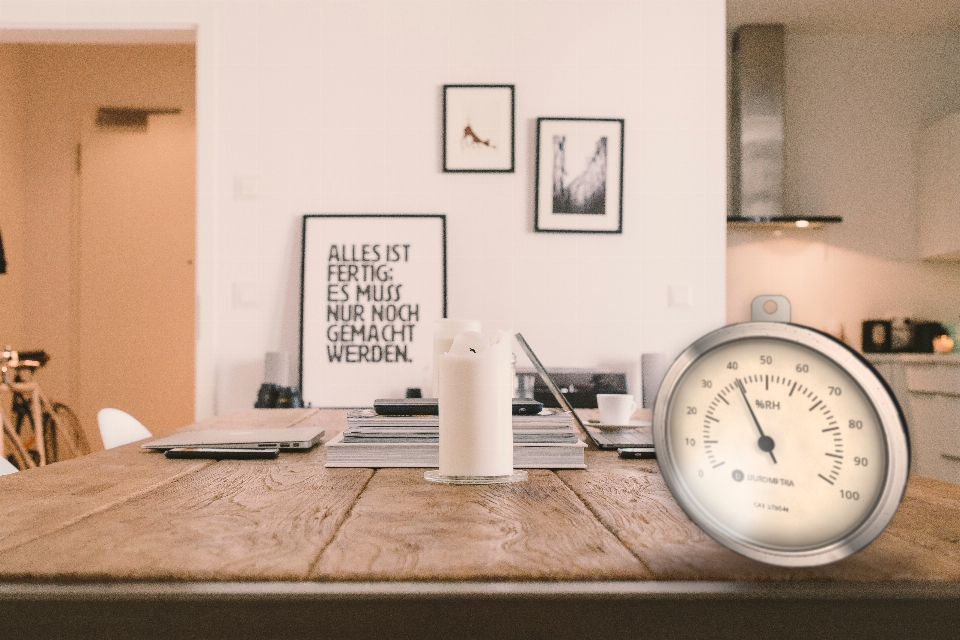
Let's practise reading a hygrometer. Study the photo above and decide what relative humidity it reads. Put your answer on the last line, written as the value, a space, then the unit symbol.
40 %
